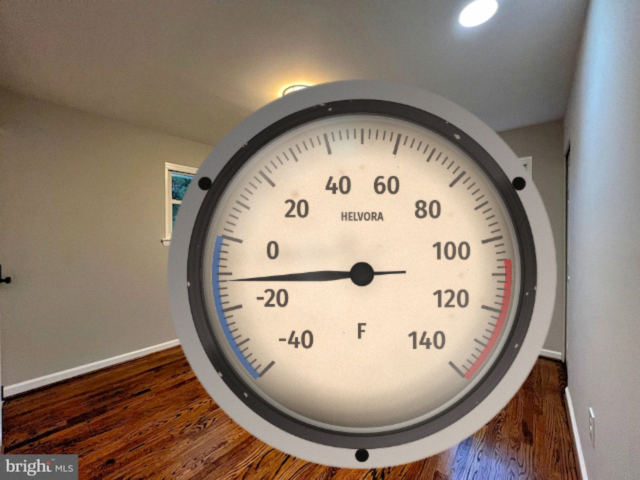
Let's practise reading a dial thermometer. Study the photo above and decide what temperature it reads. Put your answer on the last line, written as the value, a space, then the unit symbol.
-12 °F
